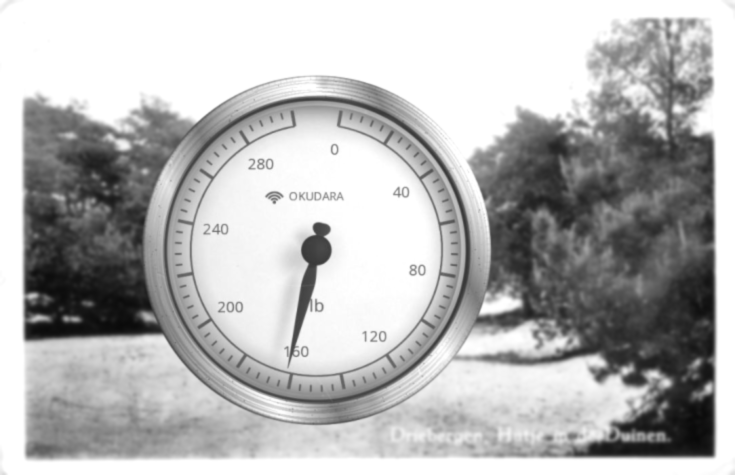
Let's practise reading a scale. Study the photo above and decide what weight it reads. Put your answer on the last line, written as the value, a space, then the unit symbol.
162 lb
